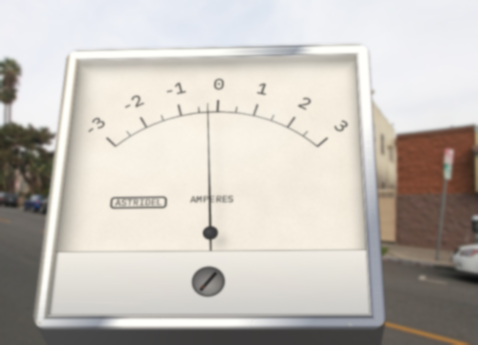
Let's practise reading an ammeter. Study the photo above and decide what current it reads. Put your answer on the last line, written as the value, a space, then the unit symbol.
-0.25 A
